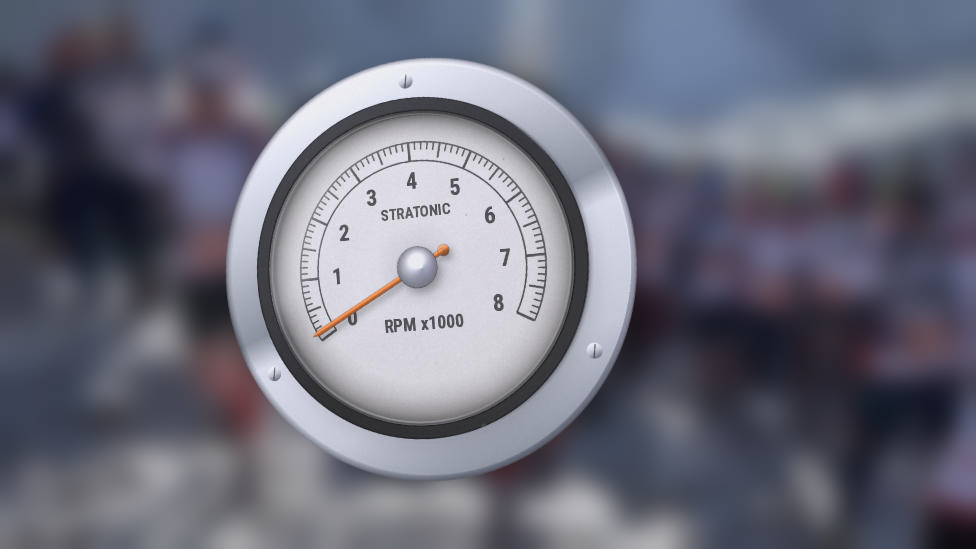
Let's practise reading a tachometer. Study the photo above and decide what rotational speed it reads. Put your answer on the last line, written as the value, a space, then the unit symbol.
100 rpm
